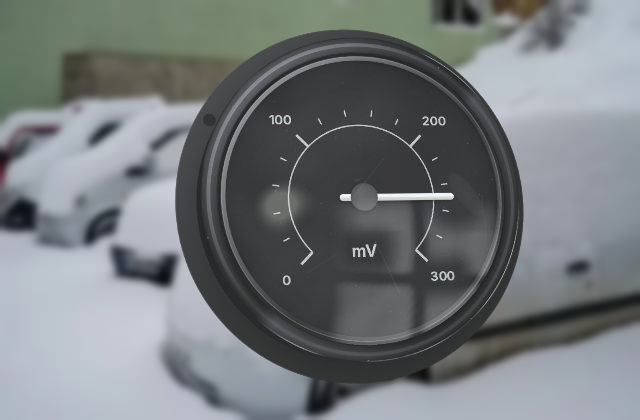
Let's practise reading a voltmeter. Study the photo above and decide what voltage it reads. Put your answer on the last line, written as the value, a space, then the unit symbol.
250 mV
